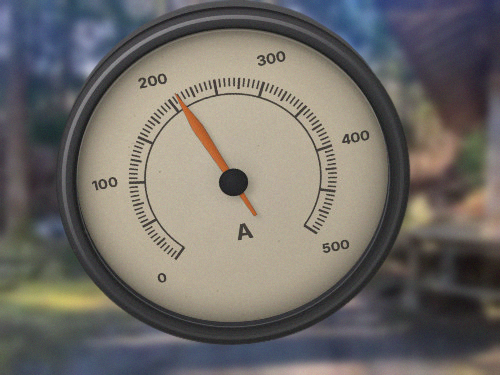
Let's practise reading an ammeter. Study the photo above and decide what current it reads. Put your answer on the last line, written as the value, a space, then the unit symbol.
210 A
